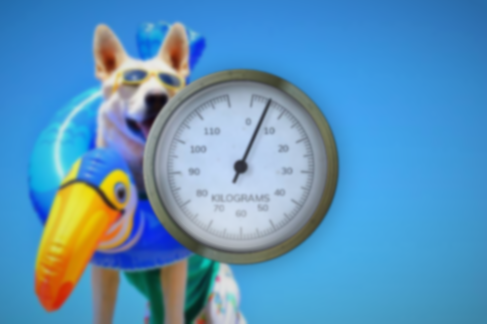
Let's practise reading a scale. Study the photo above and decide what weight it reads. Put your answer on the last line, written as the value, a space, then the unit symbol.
5 kg
